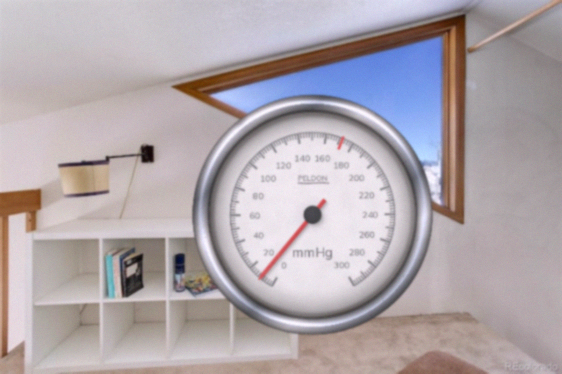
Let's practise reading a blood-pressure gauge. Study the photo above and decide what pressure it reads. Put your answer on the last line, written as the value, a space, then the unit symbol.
10 mmHg
